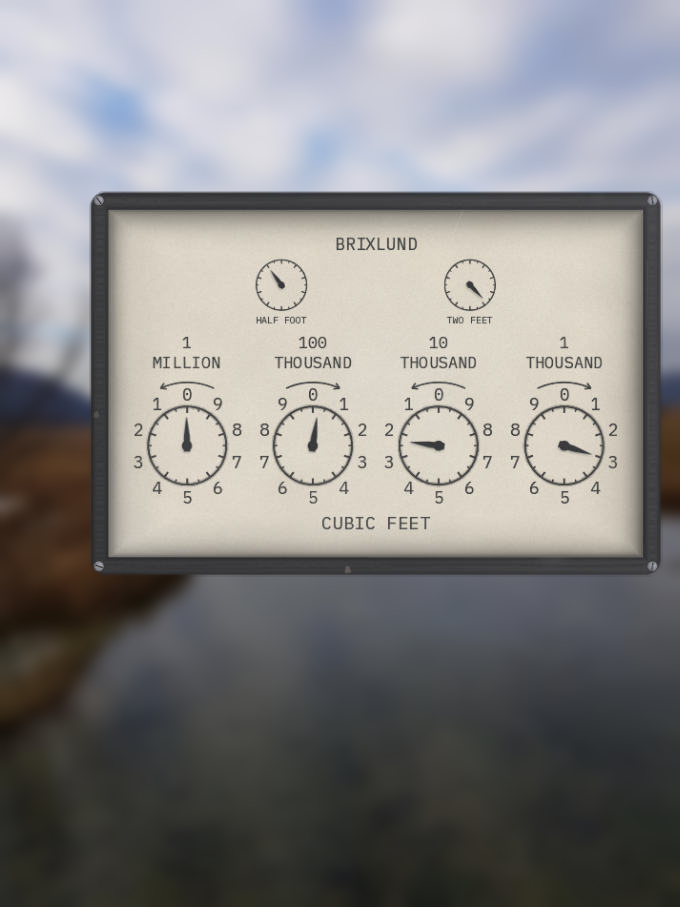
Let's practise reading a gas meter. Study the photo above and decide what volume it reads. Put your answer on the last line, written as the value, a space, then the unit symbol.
2300 ft³
